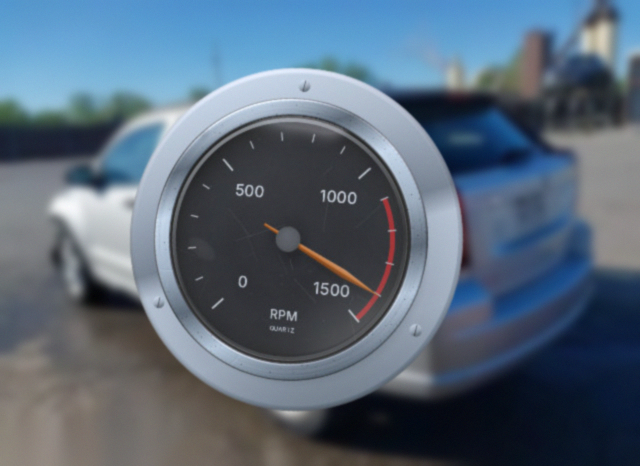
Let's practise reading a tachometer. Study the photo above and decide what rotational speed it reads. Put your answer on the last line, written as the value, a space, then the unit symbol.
1400 rpm
